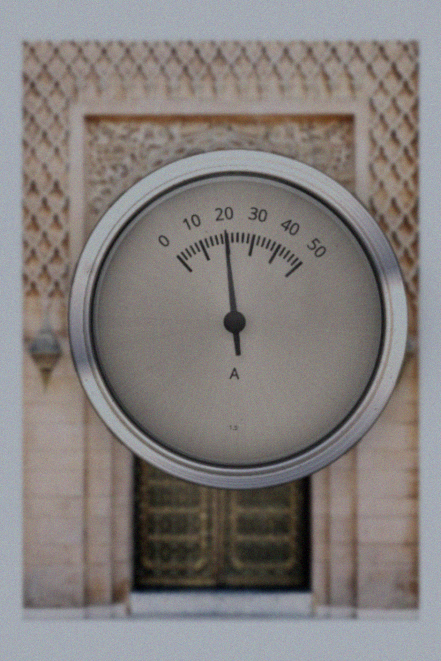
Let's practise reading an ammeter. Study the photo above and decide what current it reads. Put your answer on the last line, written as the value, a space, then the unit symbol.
20 A
